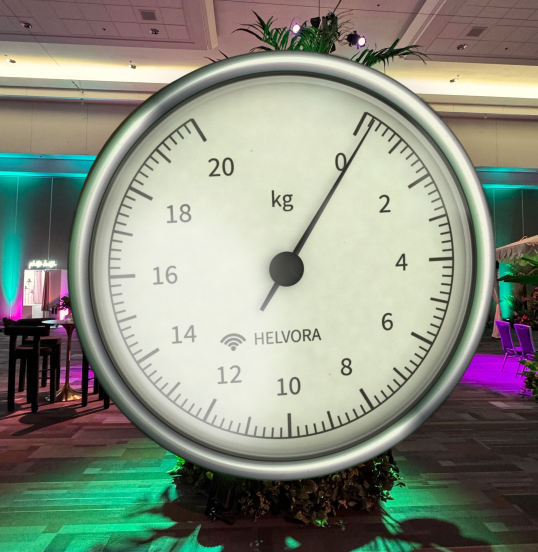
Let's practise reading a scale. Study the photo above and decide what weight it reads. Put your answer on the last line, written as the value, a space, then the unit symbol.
0.2 kg
